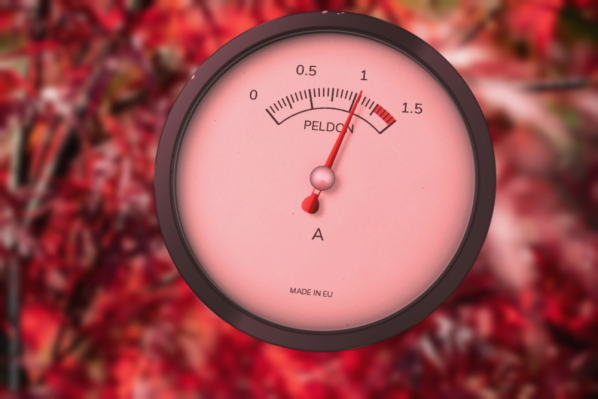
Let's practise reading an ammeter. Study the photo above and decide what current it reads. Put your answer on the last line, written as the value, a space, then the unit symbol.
1.05 A
